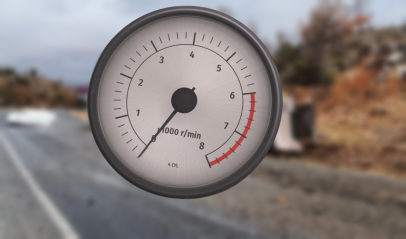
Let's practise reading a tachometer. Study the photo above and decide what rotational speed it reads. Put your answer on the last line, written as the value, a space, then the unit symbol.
0 rpm
